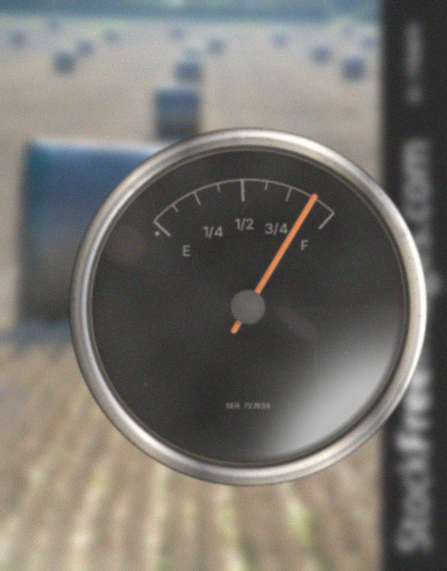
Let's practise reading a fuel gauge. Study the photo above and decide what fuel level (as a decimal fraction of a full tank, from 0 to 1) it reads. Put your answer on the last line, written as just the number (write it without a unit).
0.875
